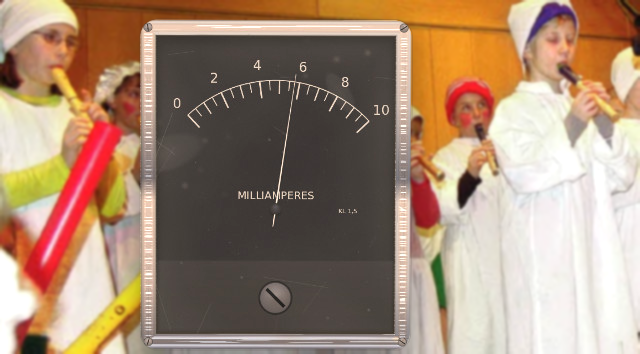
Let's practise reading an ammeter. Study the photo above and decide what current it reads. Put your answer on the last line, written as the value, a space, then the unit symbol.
5.75 mA
